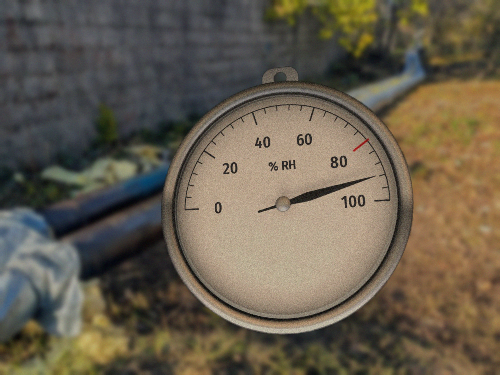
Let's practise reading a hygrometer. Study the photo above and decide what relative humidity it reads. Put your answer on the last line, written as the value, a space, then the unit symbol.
92 %
